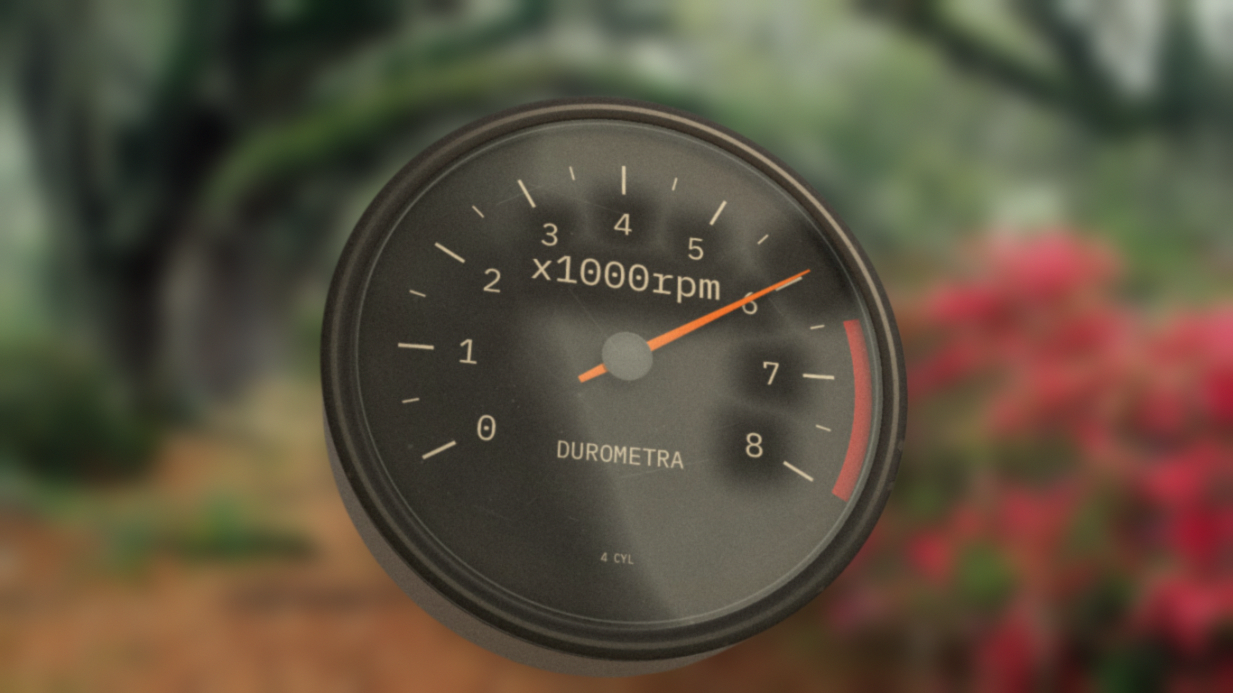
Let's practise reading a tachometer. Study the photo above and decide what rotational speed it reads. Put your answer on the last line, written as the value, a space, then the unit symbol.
6000 rpm
